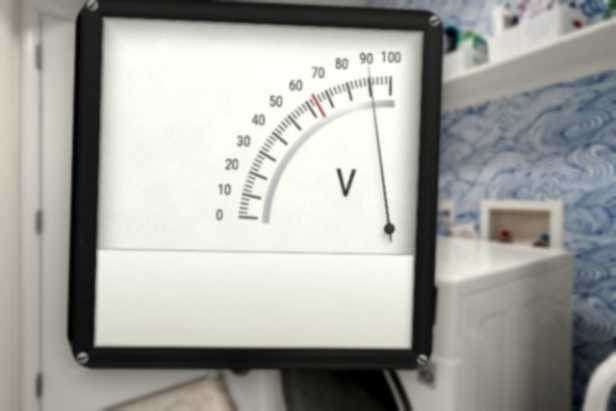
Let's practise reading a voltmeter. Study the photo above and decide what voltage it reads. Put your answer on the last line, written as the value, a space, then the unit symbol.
90 V
